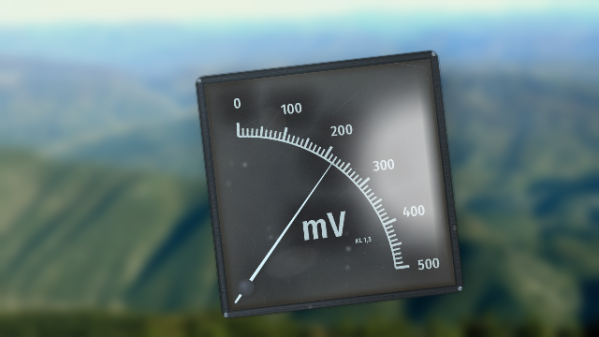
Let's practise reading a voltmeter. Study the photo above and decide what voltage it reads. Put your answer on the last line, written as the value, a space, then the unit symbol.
220 mV
